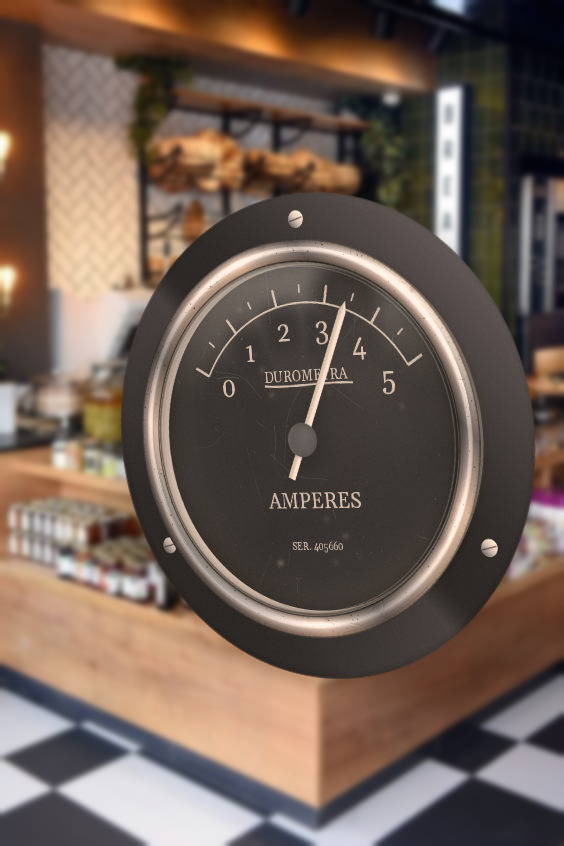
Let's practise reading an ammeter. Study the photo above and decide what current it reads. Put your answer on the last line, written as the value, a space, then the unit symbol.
3.5 A
